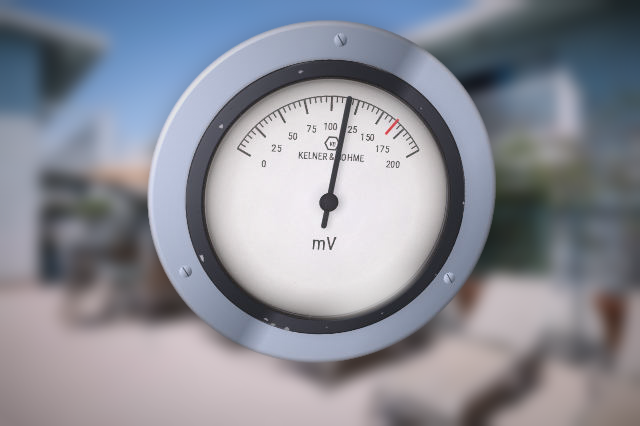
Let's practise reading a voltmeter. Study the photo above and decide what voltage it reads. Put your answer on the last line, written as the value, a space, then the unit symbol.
115 mV
